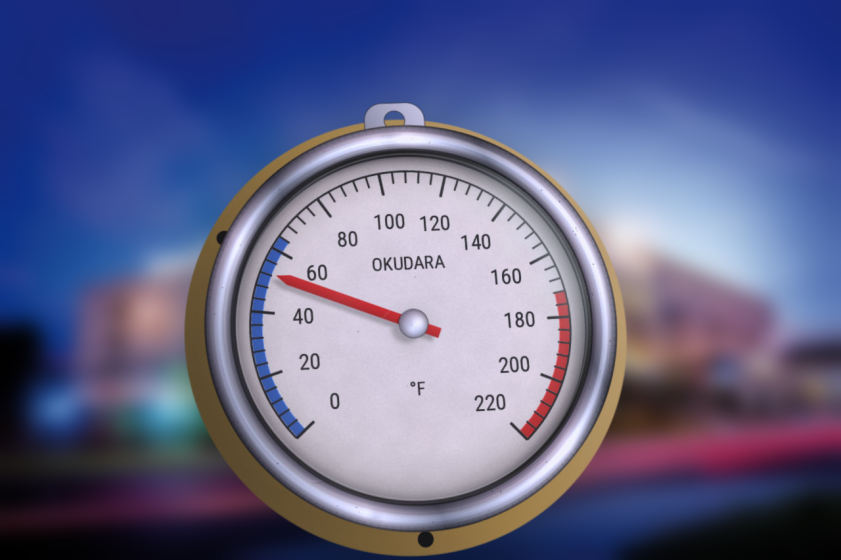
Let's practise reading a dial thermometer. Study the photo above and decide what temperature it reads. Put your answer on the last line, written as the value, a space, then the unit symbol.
52 °F
